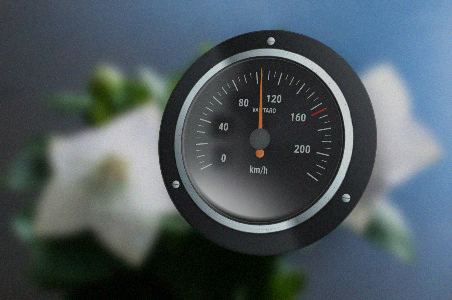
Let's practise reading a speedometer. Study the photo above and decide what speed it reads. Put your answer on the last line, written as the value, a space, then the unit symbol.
105 km/h
